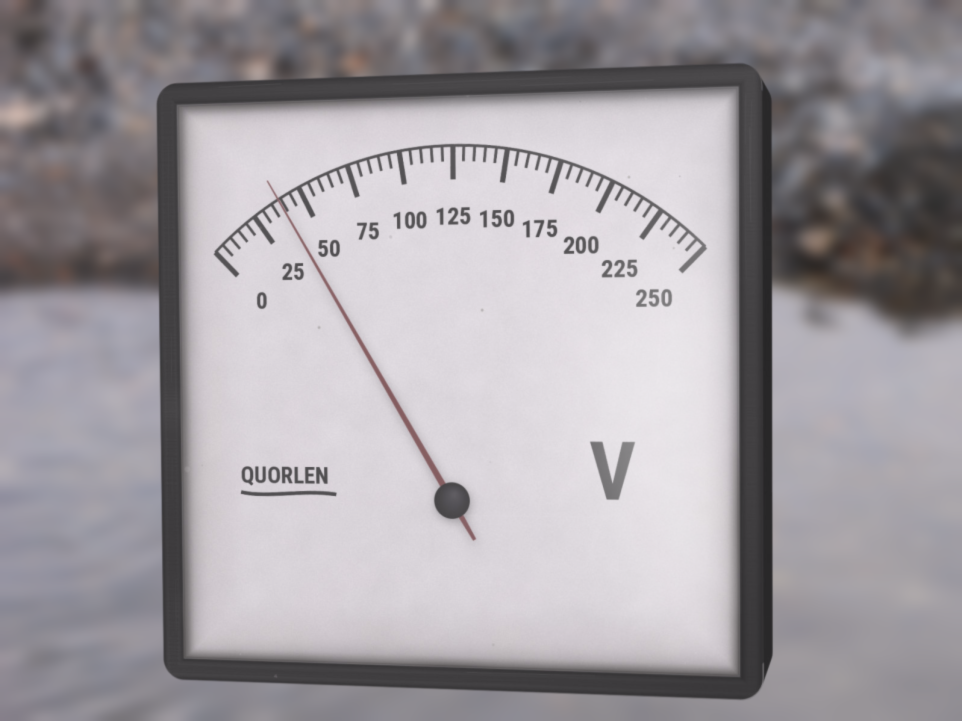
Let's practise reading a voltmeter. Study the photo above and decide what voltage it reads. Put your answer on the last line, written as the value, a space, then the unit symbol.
40 V
